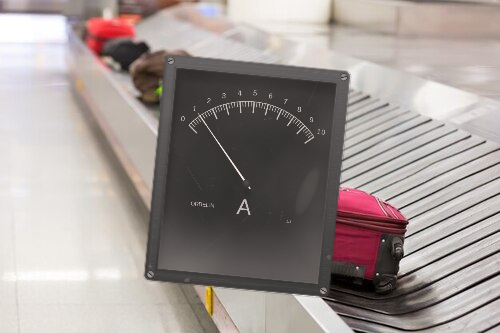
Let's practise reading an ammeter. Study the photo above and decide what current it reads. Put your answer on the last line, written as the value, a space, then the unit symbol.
1 A
